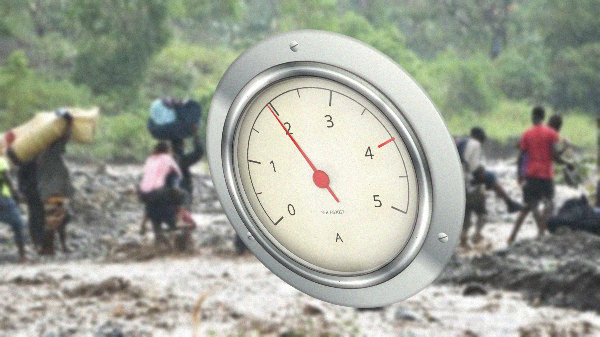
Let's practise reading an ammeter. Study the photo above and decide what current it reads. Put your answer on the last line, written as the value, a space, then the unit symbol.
2 A
